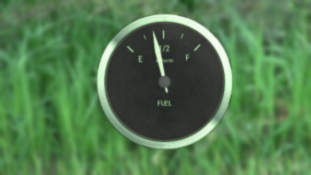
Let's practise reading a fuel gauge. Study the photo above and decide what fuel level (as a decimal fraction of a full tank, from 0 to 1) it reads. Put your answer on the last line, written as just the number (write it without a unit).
0.375
